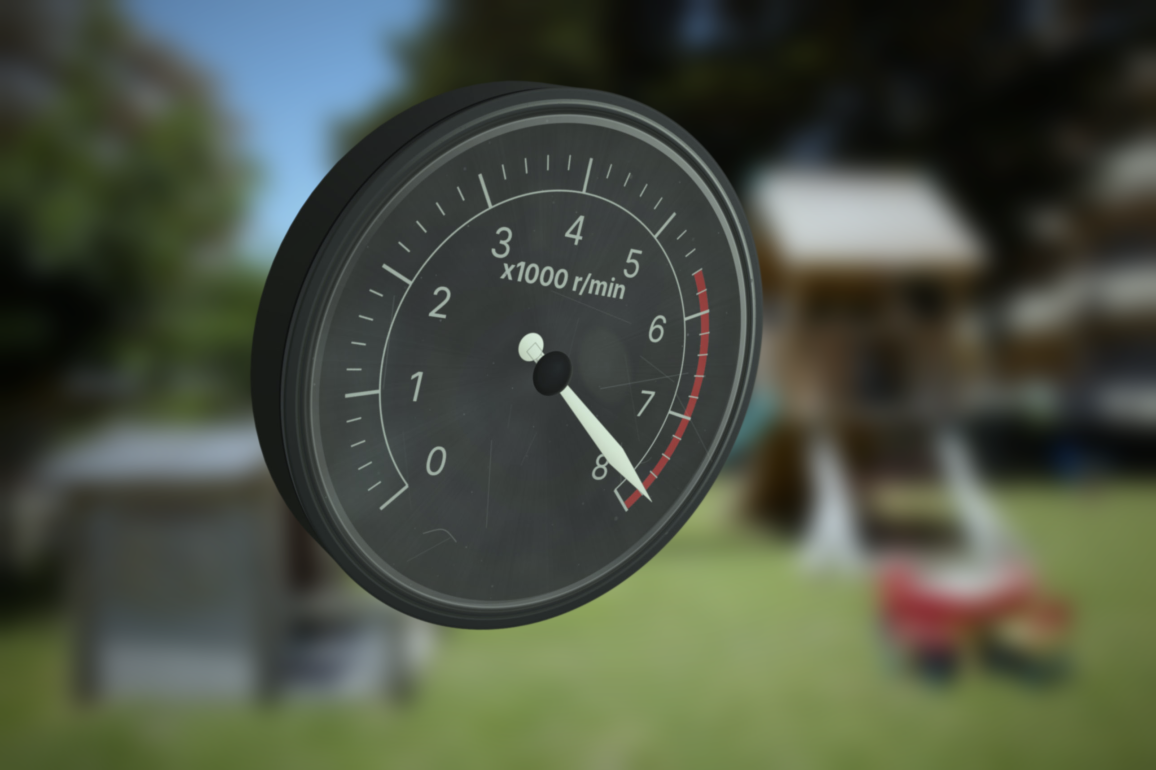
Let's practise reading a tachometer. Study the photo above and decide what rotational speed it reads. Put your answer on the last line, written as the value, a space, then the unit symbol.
7800 rpm
